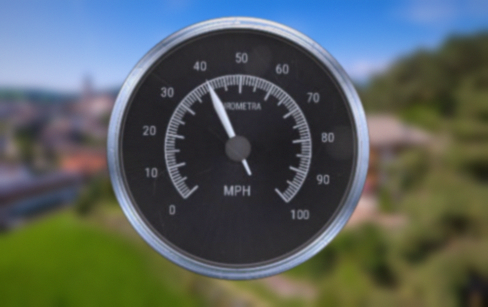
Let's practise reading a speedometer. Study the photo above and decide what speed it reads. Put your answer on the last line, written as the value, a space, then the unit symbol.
40 mph
